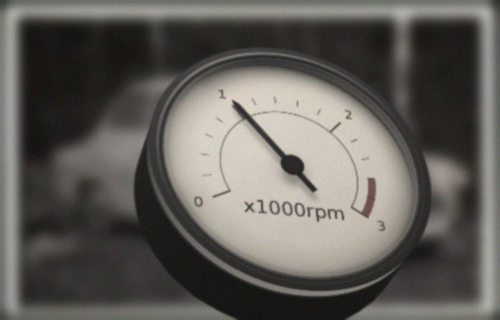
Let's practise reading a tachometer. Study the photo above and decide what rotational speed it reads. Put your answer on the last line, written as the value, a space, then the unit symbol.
1000 rpm
